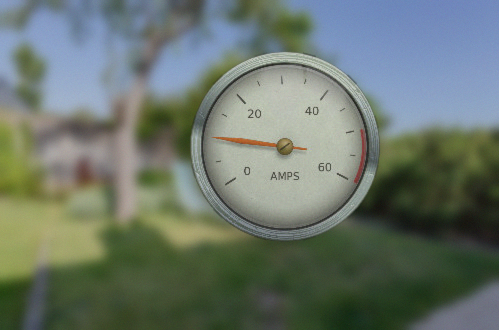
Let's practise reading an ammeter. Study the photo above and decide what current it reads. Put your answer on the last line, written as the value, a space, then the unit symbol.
10 A
